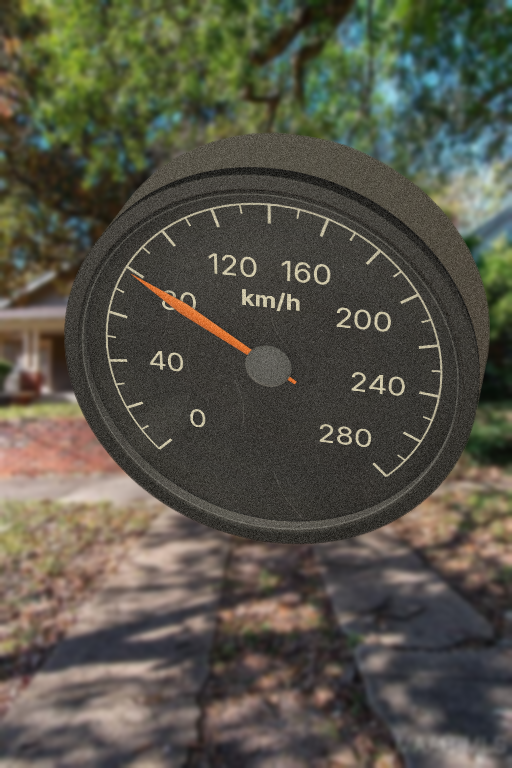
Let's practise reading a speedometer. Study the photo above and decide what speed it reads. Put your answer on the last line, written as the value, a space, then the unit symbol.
80 km/h
